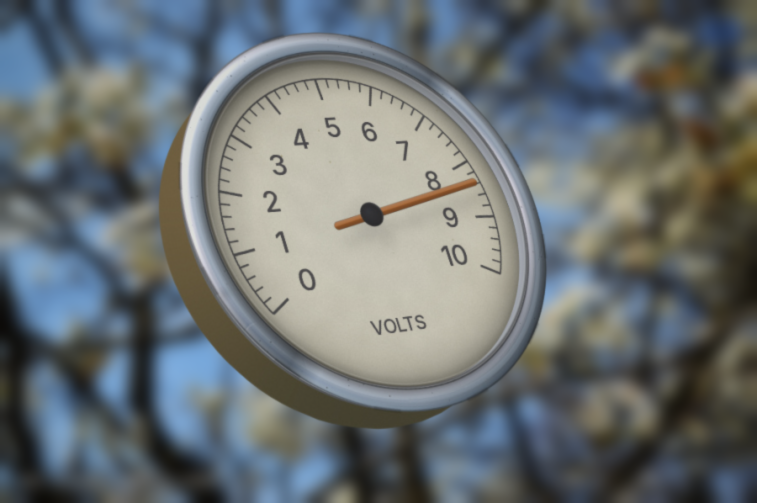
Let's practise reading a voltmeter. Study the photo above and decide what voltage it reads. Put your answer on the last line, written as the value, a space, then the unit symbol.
8.4 V
